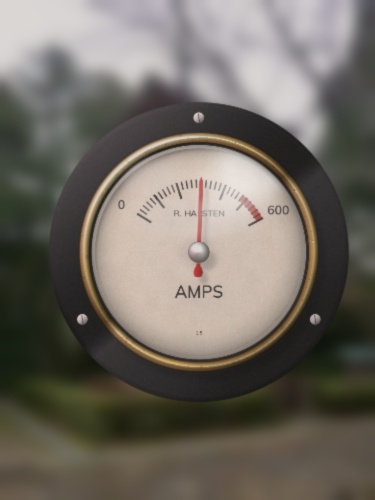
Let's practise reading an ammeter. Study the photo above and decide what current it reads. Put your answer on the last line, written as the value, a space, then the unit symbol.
300 A
